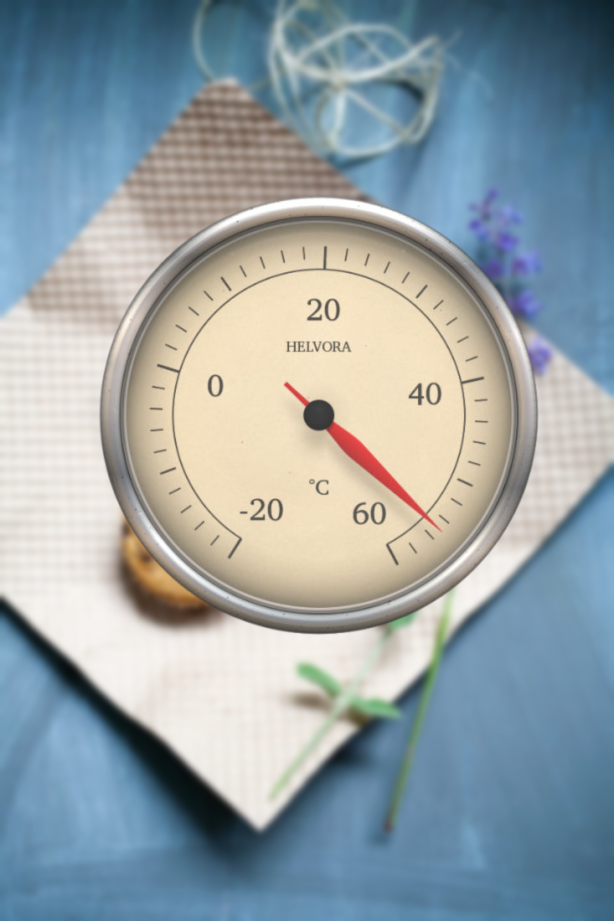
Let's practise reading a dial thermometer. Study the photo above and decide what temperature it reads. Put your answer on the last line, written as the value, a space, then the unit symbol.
55 °C
